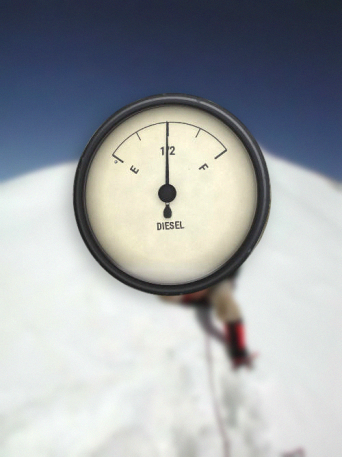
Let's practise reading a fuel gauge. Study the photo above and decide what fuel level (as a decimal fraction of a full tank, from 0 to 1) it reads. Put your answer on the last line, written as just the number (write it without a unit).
0.5
